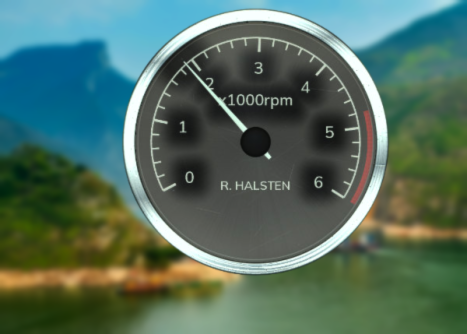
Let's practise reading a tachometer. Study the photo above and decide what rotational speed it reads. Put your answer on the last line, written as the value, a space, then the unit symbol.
1900 rpm
